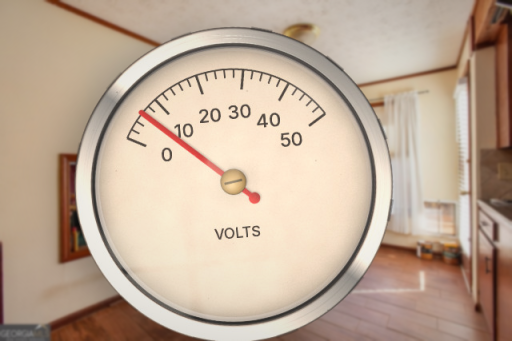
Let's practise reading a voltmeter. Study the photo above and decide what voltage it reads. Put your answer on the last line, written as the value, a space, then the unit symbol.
6 V
